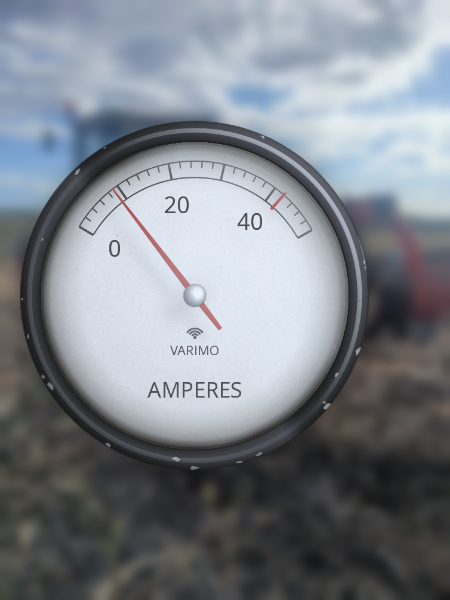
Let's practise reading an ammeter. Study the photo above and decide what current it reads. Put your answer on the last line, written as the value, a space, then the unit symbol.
9 A
